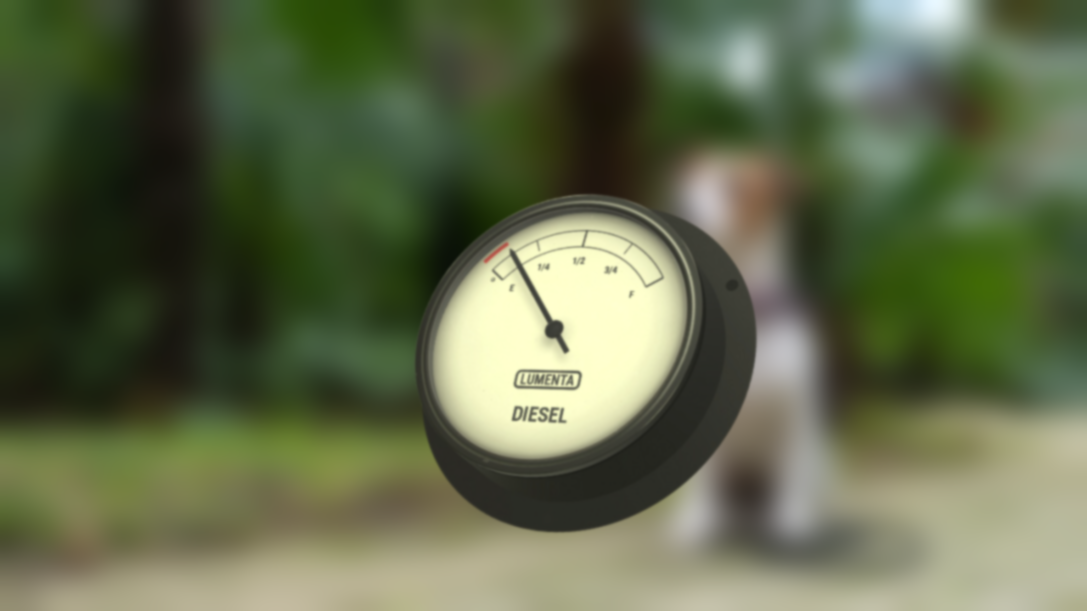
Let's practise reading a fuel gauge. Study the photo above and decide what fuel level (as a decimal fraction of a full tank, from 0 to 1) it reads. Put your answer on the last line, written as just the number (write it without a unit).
0.125
